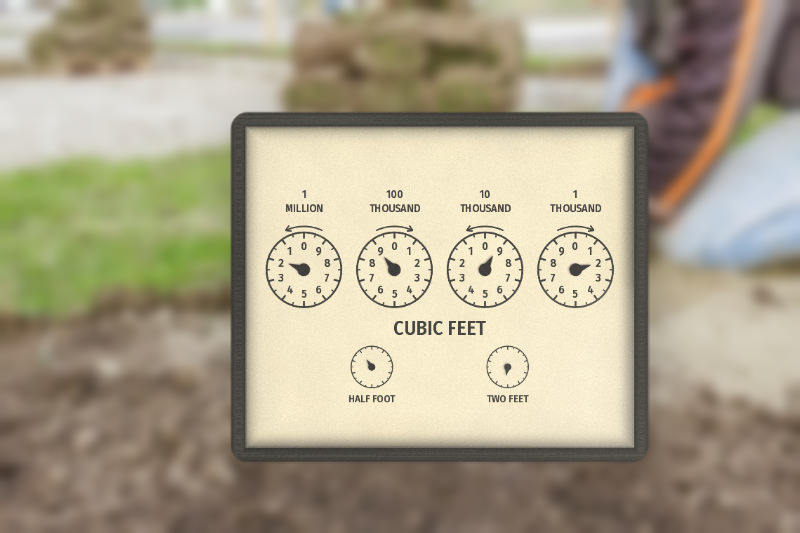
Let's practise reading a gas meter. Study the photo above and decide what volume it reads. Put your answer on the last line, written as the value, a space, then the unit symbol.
189200 ft³
